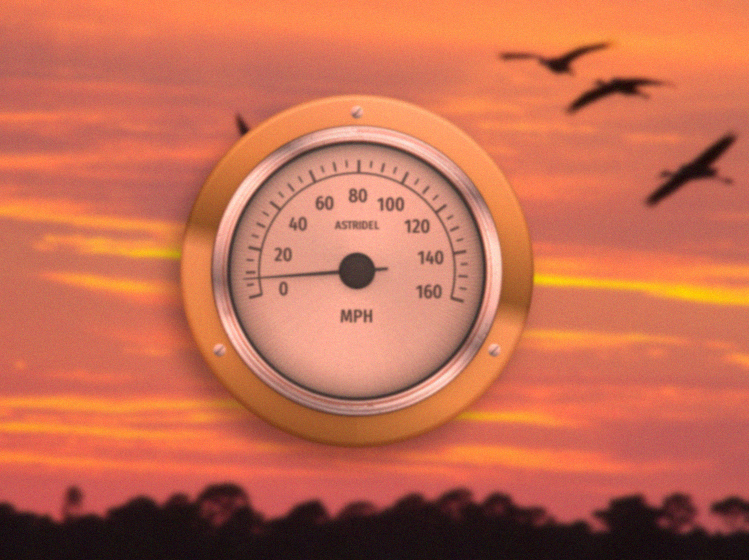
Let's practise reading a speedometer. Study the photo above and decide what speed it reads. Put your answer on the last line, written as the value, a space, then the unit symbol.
7.5 mph
